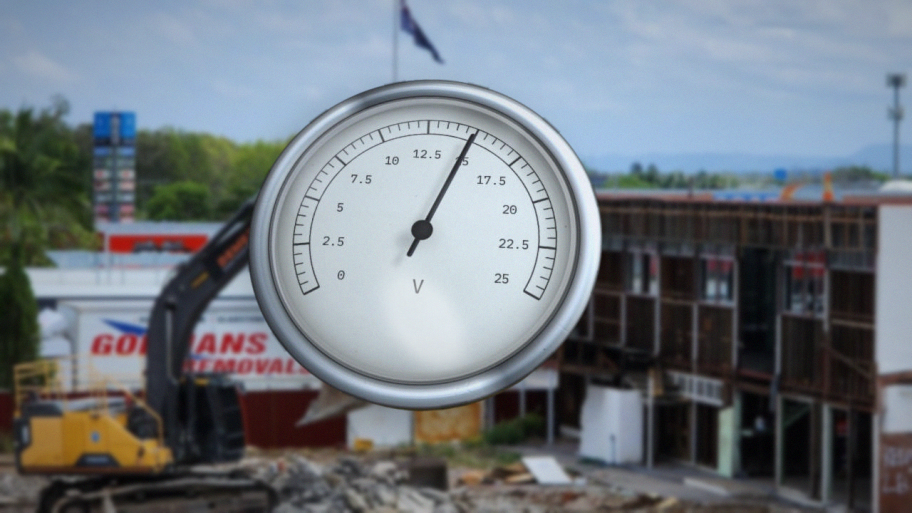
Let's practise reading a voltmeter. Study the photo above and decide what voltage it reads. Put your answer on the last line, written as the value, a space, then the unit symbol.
15 V
